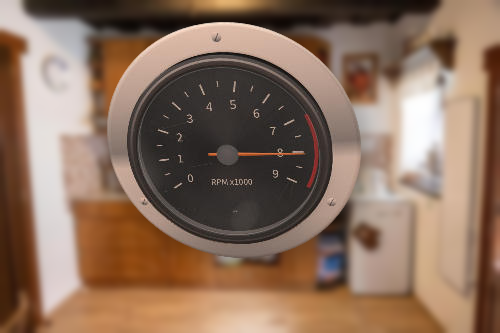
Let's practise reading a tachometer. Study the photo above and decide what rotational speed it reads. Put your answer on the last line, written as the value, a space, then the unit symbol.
8000 rpm
